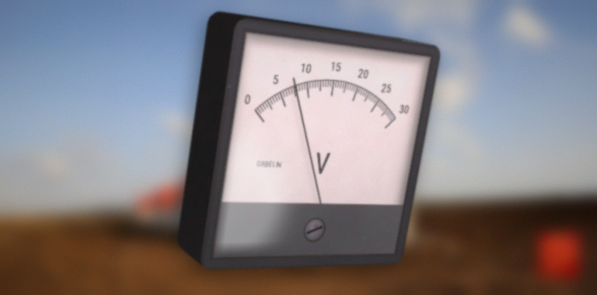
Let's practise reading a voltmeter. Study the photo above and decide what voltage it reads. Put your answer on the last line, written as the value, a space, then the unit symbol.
7.5 V
